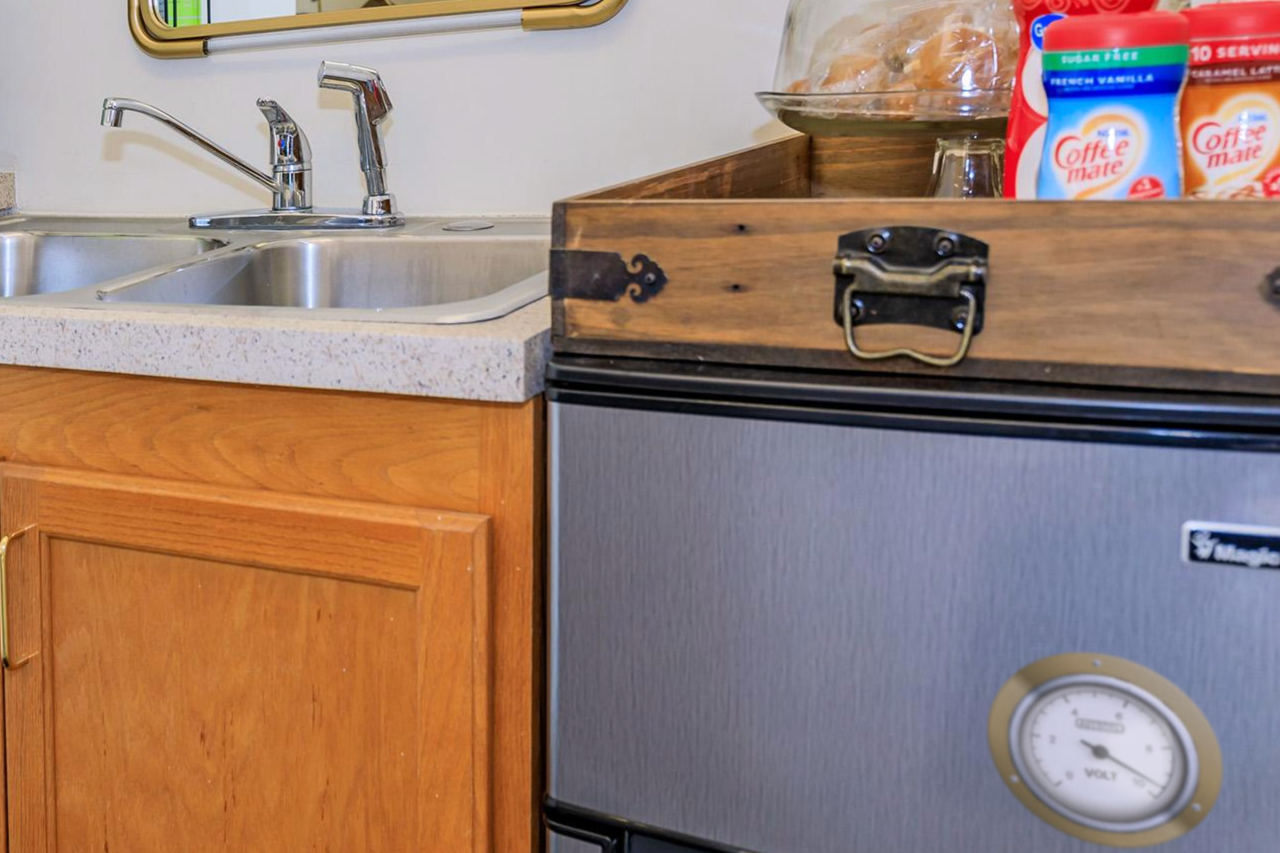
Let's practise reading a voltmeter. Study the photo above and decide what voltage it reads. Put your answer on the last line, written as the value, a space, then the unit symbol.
9.5 V
